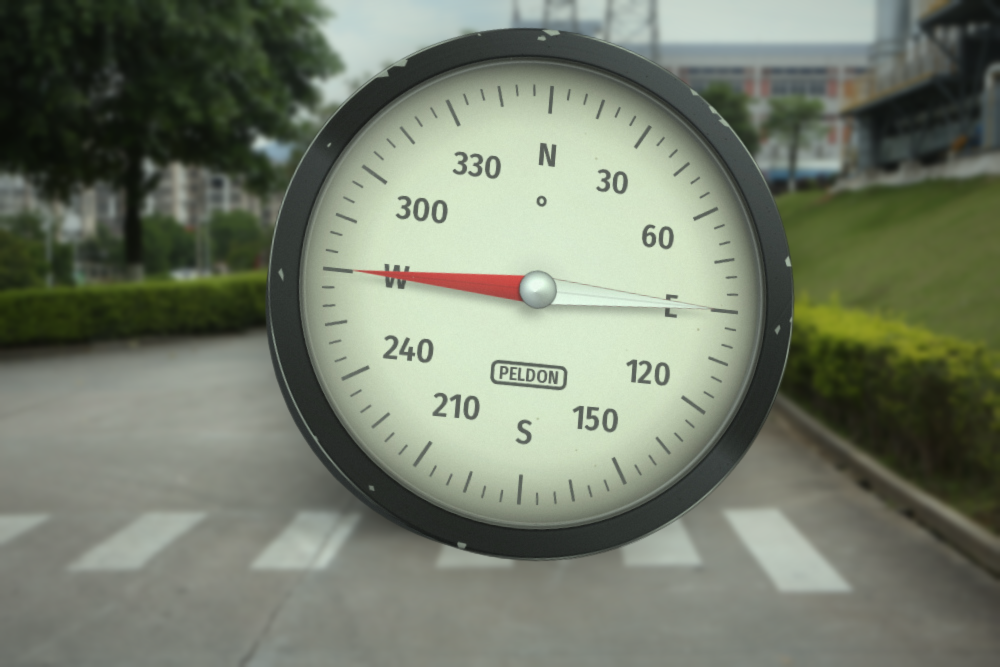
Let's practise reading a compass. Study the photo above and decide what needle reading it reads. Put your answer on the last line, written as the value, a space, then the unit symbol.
270 °
